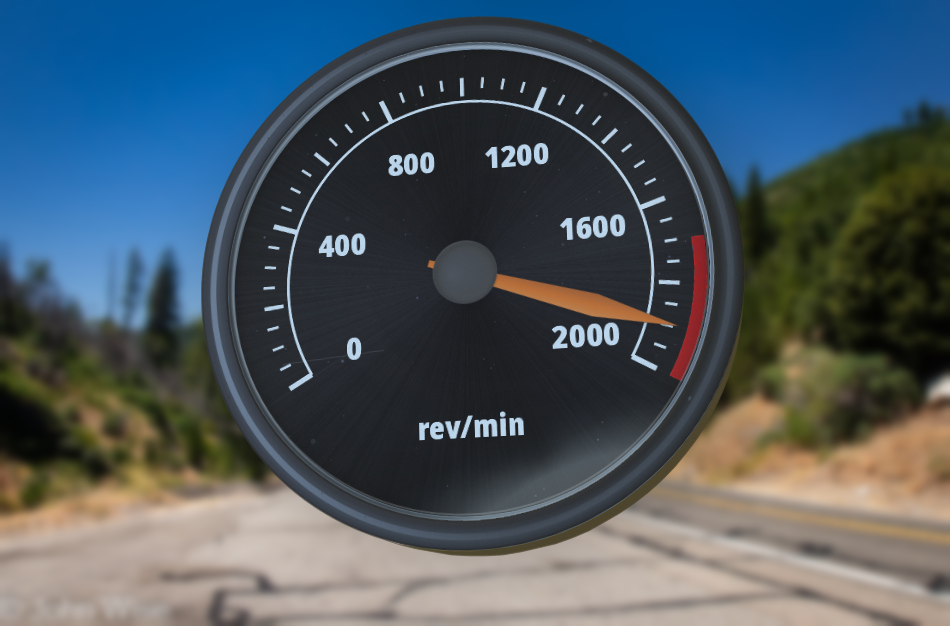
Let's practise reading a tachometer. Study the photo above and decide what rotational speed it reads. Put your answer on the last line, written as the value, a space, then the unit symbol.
1900 rpm
